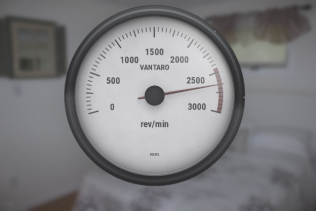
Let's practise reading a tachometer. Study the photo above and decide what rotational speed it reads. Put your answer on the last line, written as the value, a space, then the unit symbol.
2650 rpm
